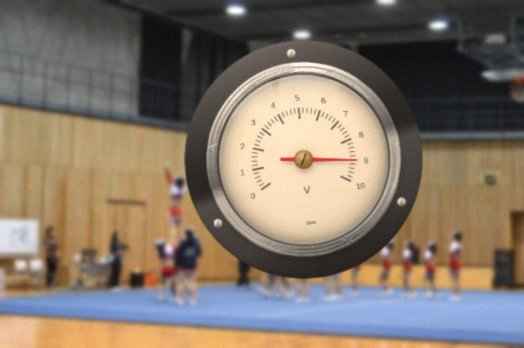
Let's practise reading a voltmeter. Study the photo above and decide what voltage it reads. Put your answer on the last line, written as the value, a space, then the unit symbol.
9 V
